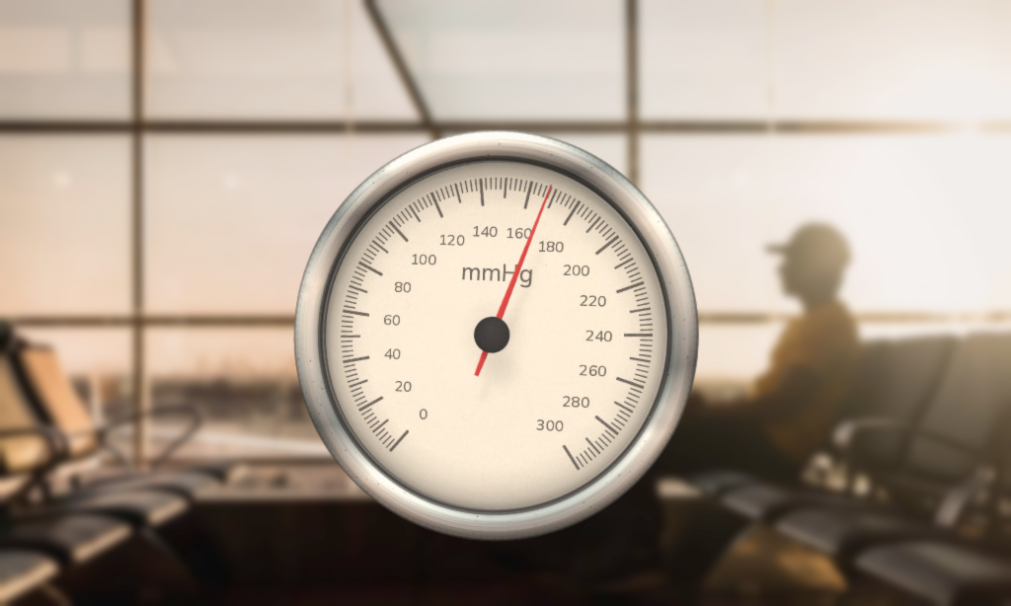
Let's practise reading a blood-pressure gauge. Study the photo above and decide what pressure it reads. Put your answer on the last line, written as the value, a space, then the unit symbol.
168 mmHg
